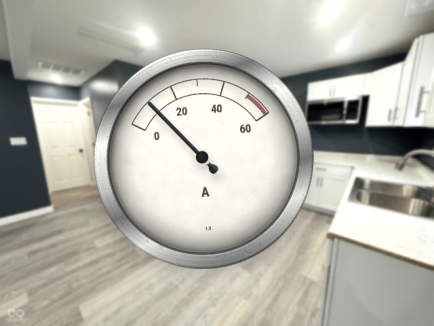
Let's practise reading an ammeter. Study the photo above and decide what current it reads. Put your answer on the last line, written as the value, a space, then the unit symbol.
10 A
